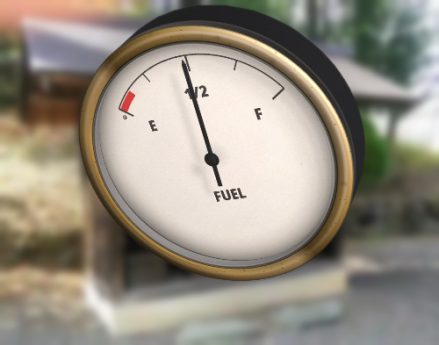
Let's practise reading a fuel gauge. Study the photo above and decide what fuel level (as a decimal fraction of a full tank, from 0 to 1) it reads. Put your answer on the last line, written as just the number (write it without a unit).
0.5
